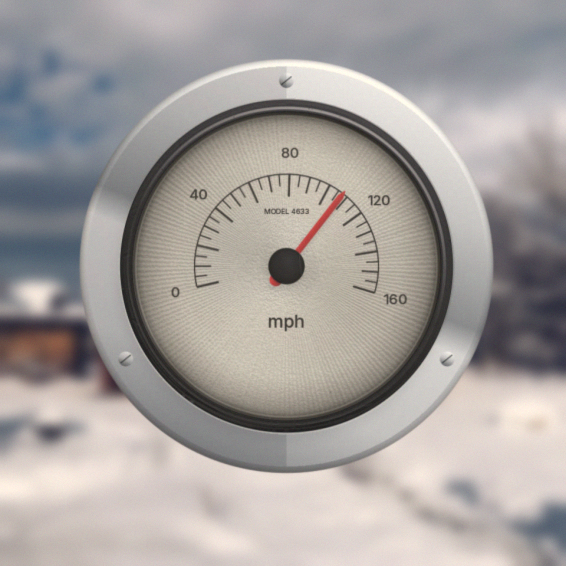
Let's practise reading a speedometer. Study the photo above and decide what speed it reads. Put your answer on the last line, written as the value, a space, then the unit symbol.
107.5 mph
